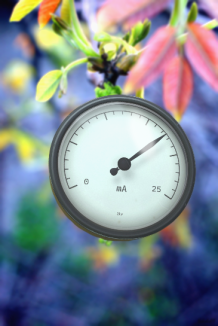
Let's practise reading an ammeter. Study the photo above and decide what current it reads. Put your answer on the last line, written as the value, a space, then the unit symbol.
17.5 mA
